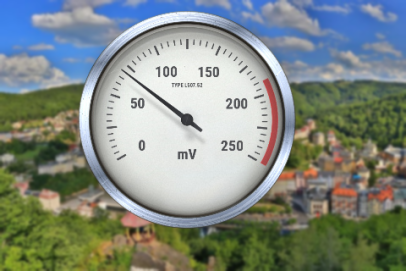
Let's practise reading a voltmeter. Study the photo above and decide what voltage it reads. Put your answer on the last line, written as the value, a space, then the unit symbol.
70 mV
